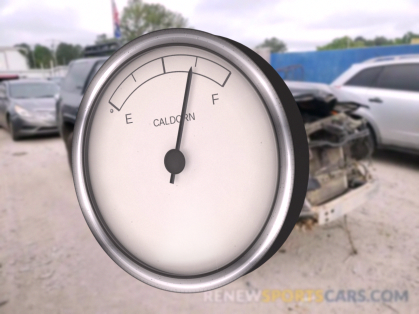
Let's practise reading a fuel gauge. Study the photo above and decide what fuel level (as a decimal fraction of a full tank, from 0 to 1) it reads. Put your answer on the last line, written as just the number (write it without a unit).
0.75
